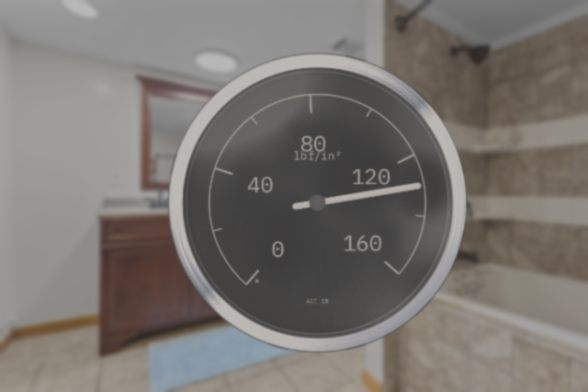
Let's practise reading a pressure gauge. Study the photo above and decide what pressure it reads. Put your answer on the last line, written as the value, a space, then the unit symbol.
130 psi
